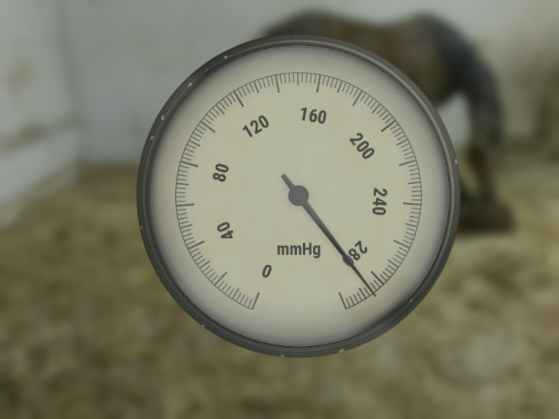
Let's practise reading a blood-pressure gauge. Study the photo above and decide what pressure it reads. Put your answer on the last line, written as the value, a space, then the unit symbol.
286 mmHg
